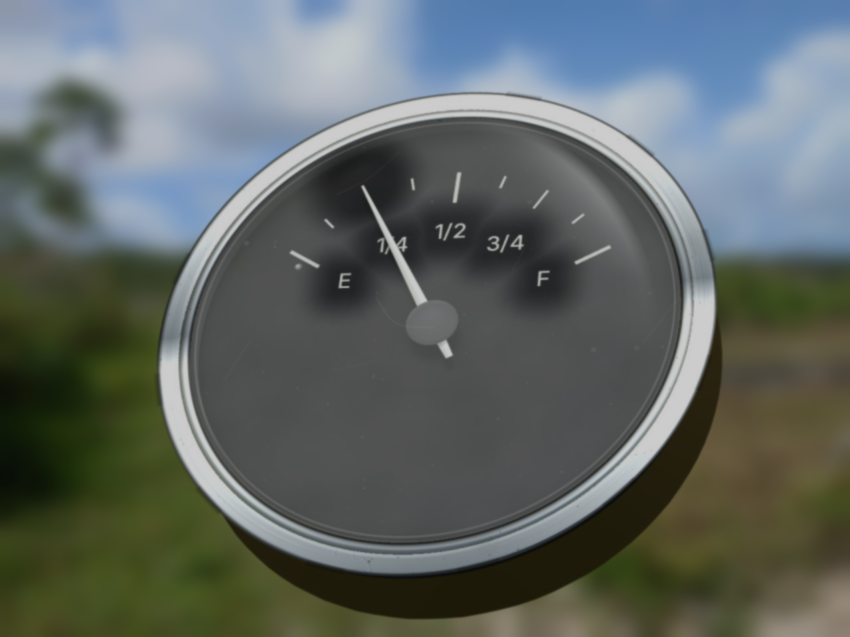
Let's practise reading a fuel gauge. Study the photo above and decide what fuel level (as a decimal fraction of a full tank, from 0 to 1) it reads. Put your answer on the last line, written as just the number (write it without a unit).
0.25
